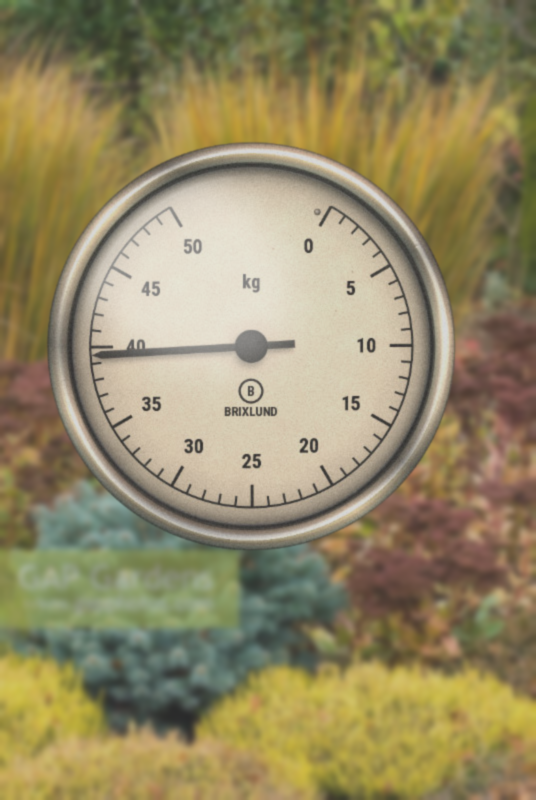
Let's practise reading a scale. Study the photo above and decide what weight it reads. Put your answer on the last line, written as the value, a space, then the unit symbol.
39.5 kg
